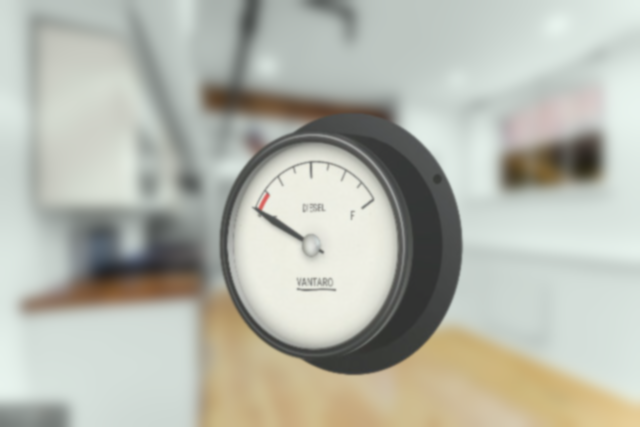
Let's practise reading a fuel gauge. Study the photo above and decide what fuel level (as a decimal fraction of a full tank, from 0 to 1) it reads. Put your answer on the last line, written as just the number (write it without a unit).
0
